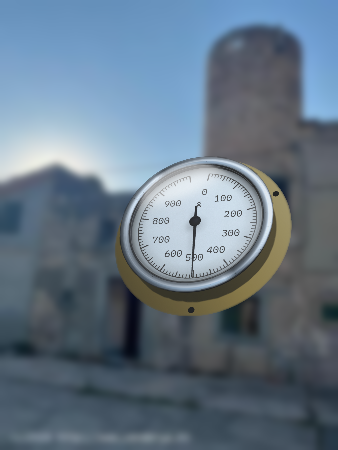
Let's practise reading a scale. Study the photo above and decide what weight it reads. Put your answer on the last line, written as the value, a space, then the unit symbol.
500 g
